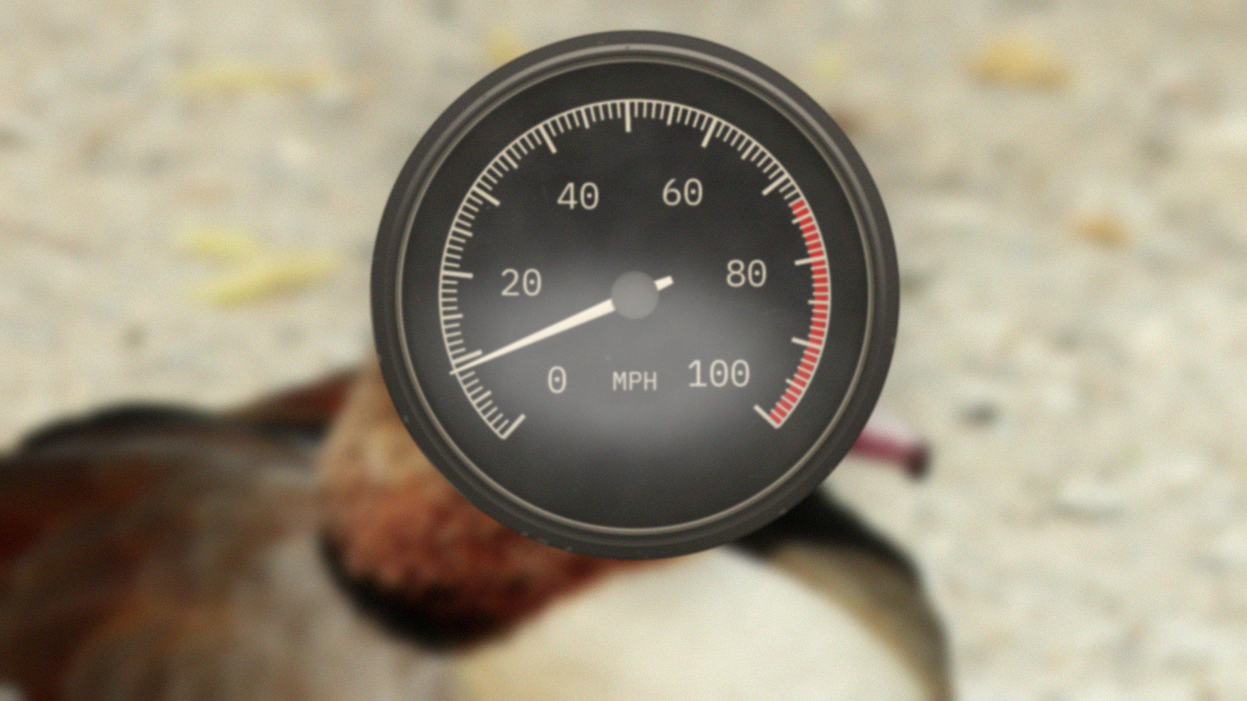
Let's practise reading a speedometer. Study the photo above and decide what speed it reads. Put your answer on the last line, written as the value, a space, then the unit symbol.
9 mph
